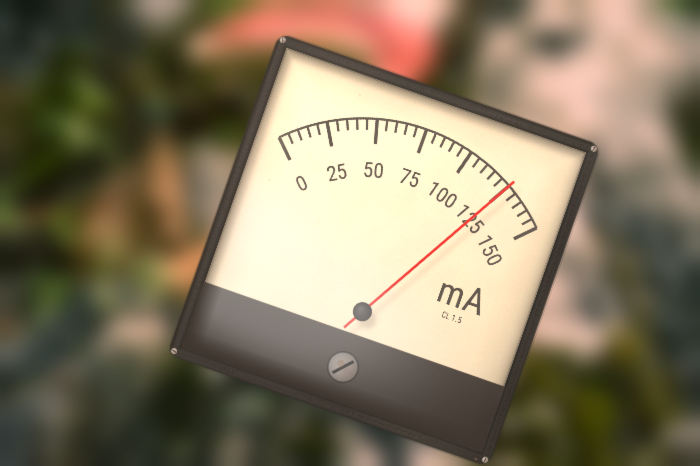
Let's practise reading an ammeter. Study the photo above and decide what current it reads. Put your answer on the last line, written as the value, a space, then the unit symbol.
125 mA
